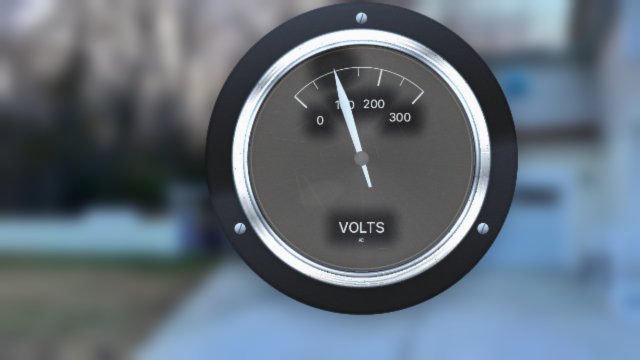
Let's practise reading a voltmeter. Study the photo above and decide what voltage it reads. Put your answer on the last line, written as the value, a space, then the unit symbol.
100 V
